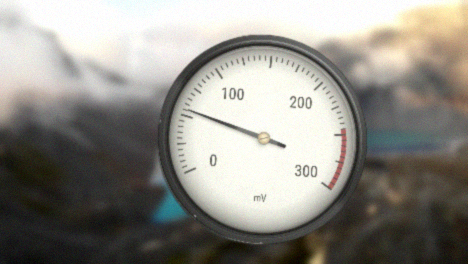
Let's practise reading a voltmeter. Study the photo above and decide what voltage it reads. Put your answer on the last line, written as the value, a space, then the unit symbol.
55 mV
